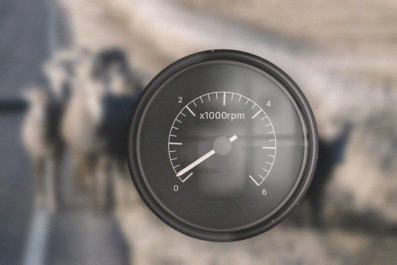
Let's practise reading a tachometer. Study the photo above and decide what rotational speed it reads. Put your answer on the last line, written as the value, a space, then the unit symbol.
200 rpm
